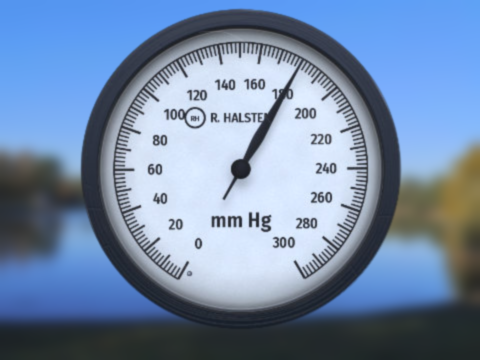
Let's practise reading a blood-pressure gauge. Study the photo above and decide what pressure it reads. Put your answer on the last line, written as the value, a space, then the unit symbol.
180 mmHg
